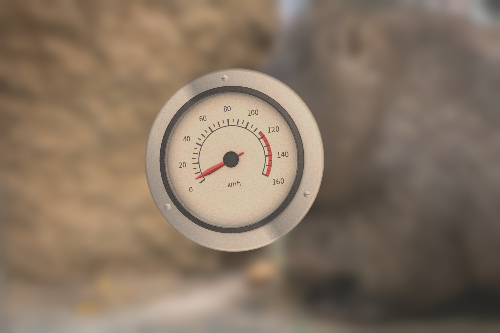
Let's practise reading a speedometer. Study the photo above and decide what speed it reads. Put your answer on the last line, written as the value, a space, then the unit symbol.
5 km/h
